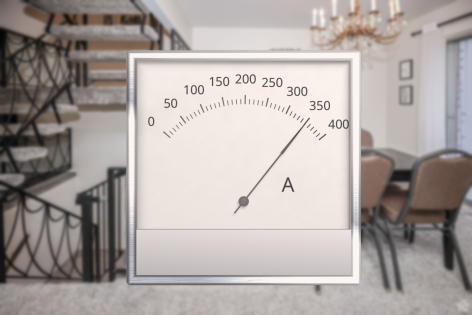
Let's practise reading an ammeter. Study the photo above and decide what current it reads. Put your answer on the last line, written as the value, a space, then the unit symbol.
350 A
